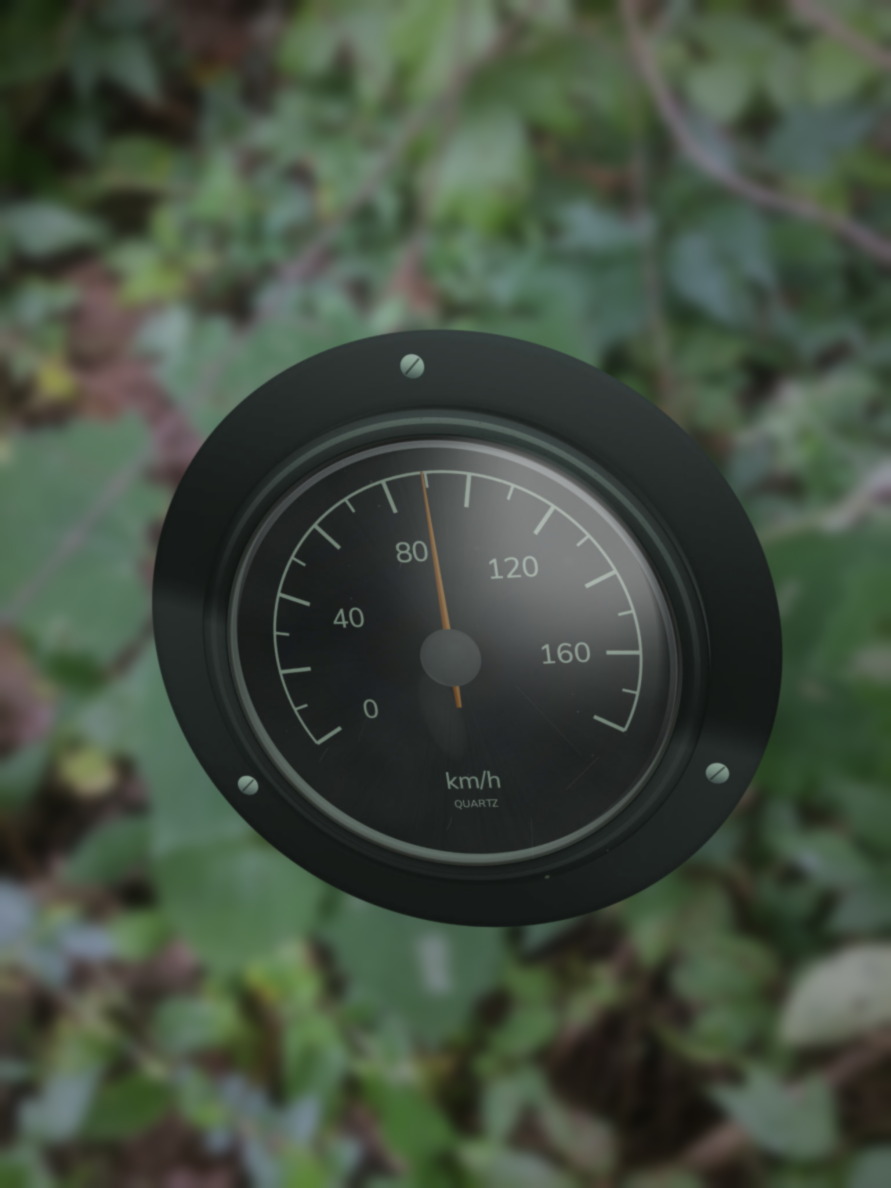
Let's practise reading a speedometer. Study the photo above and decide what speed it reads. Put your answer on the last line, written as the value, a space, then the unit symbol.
90 km/h
